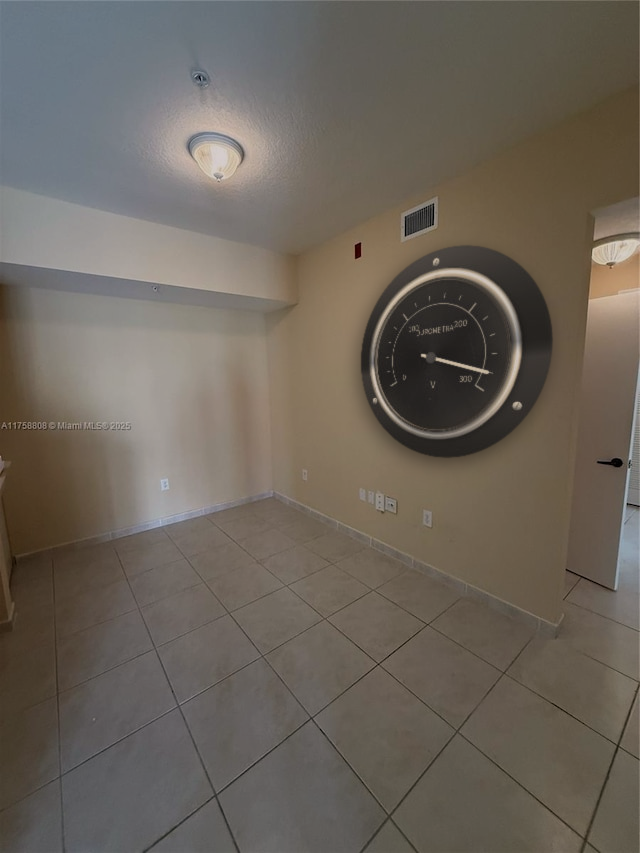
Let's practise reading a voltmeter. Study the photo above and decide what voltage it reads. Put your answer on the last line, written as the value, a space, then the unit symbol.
280 V
